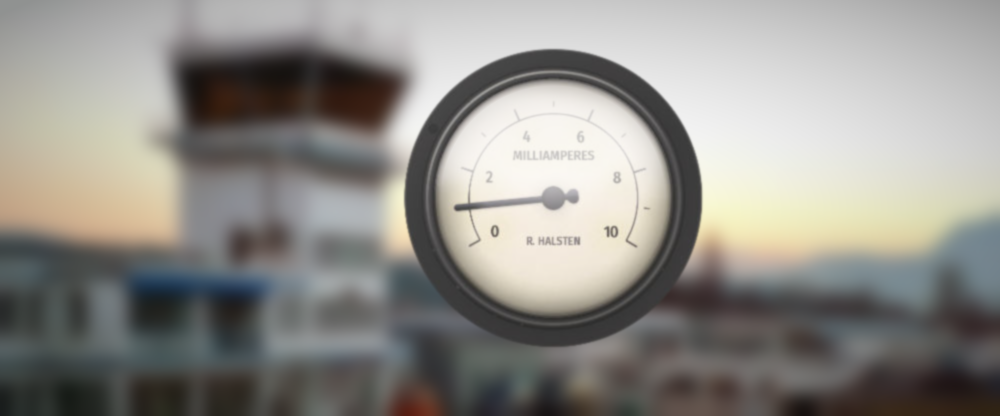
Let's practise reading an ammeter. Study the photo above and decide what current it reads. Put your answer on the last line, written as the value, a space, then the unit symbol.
1 mA
